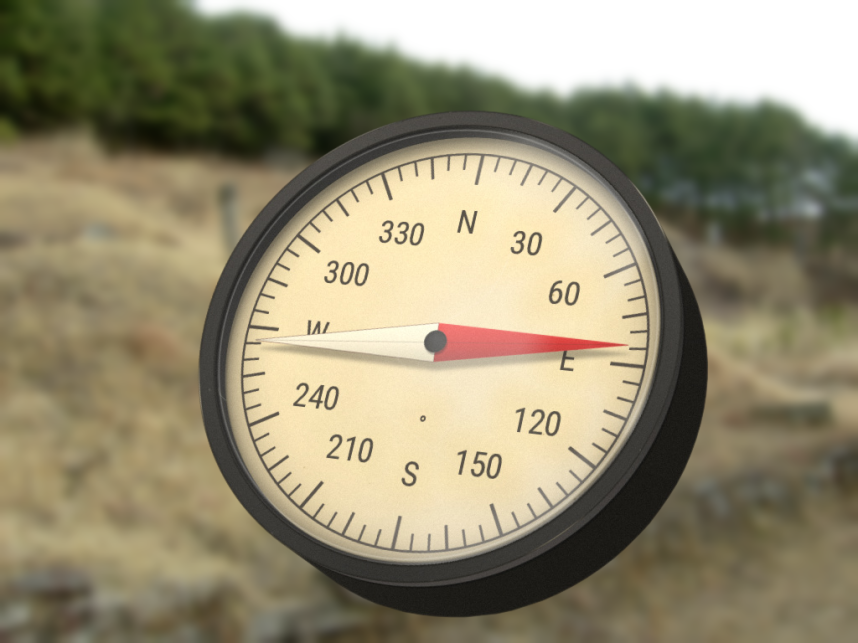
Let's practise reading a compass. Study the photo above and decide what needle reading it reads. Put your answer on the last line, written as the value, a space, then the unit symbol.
85 °
